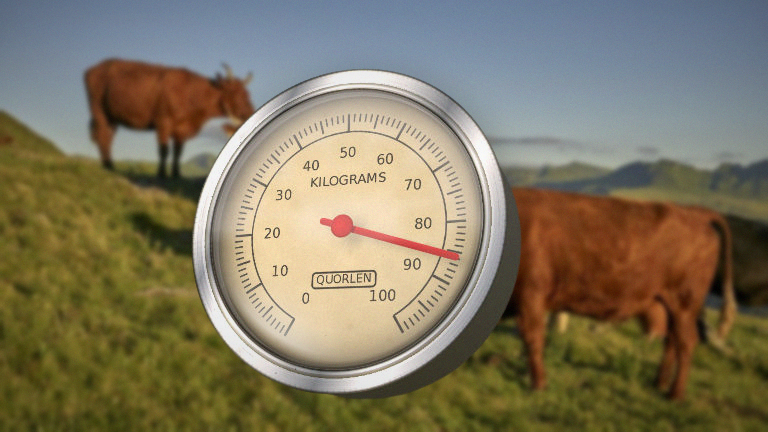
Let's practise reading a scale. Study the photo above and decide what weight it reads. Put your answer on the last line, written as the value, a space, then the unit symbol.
86 kg
